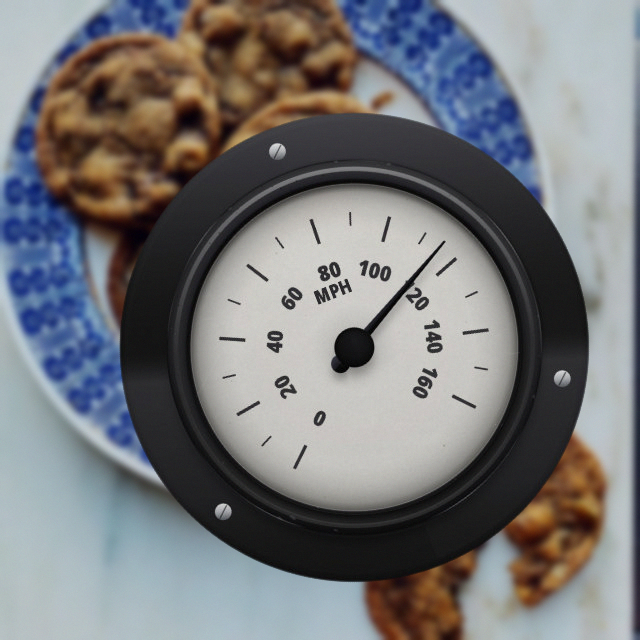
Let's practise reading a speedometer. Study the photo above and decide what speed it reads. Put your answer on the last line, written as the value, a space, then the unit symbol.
115 mph
